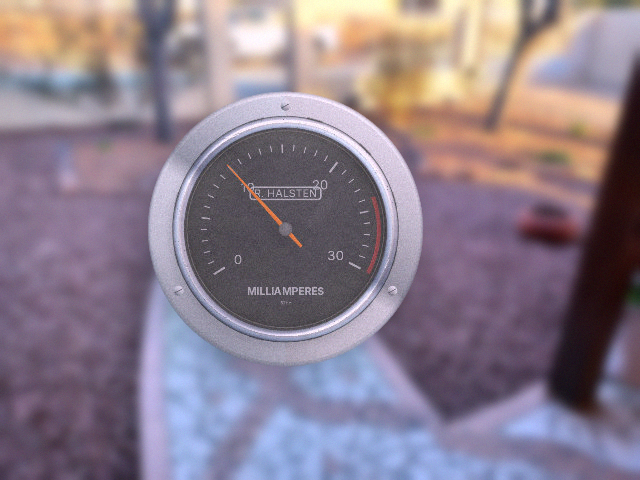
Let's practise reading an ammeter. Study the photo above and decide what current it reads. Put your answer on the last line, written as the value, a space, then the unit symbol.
10 mA
